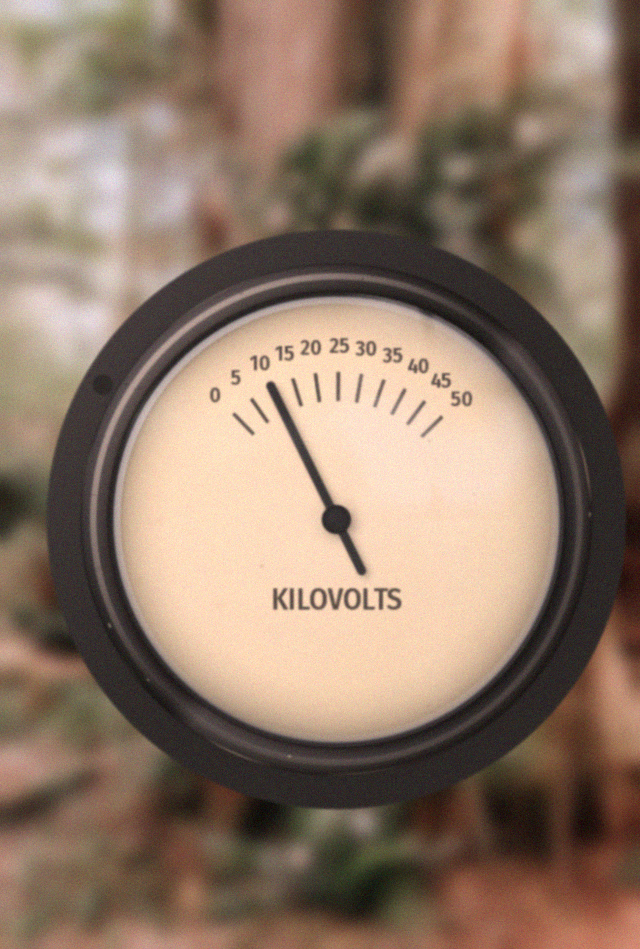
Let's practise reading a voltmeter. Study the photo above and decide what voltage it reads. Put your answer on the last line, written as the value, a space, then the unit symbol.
10 kV
